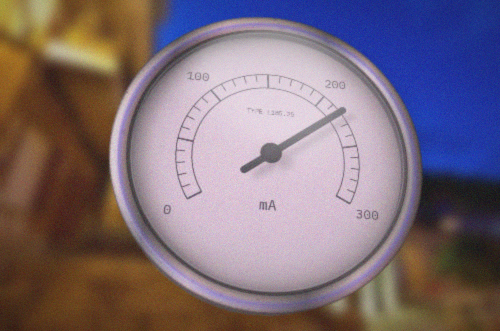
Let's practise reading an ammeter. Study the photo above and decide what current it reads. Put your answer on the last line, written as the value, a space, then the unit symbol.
220 mA
